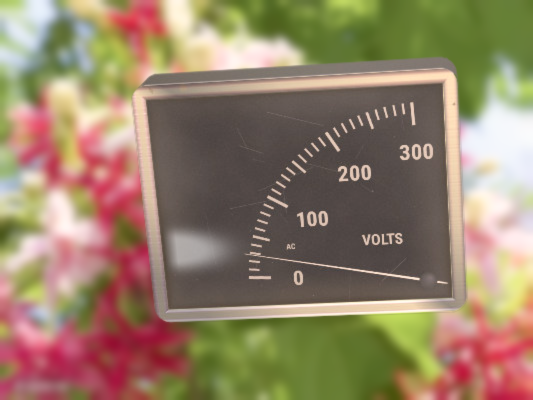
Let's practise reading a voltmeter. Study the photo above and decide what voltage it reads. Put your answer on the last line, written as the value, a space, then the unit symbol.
30 V
